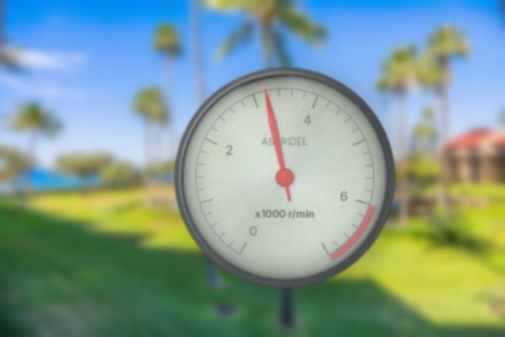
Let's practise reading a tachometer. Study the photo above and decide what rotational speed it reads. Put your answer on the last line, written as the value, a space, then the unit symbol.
3200 rpm
